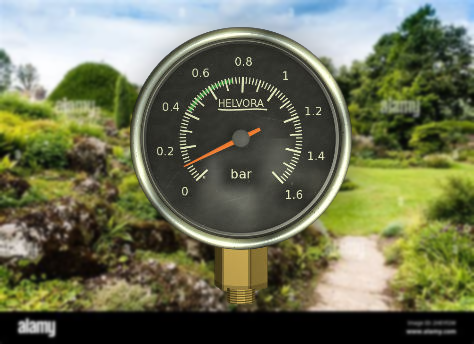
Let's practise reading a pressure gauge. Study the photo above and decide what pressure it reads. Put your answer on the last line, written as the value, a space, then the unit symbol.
0.1 bar
